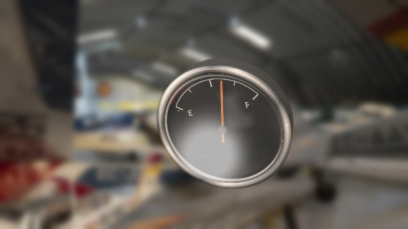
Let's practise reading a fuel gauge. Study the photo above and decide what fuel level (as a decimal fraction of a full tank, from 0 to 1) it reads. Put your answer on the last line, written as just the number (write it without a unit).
0.625
